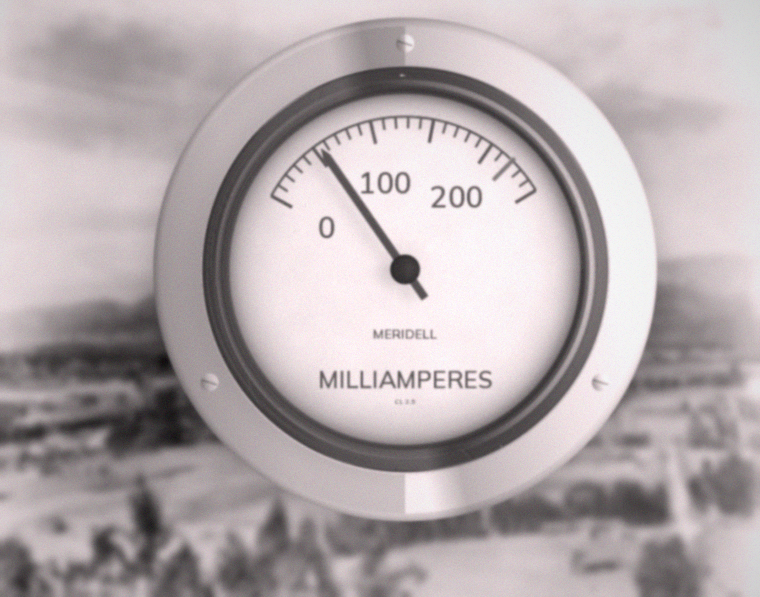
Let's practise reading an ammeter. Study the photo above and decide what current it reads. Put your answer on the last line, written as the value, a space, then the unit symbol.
55 mA
